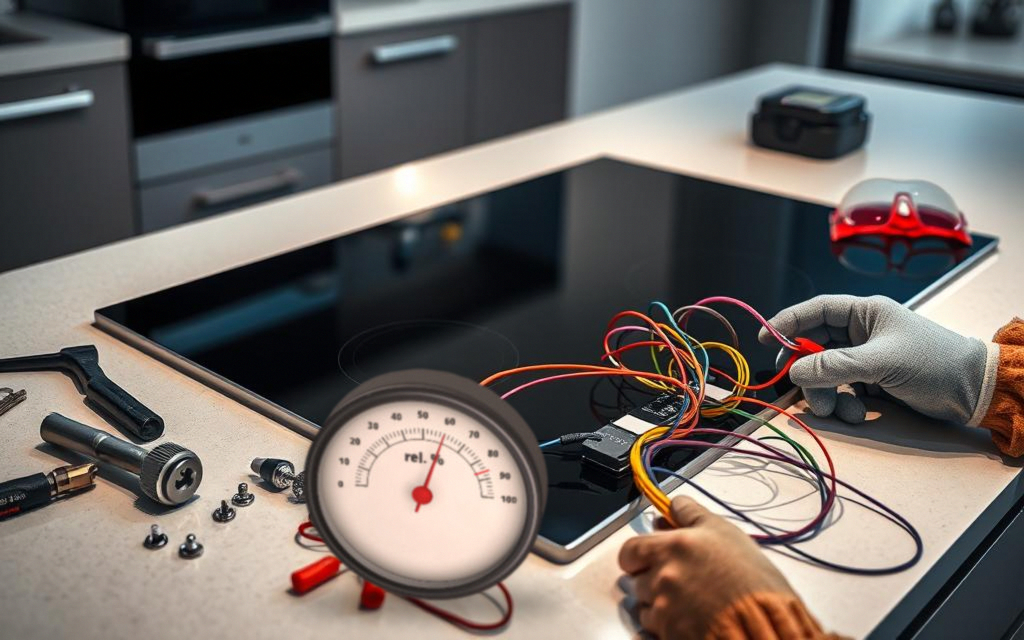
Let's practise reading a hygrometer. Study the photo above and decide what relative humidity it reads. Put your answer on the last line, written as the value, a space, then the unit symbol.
60 %
